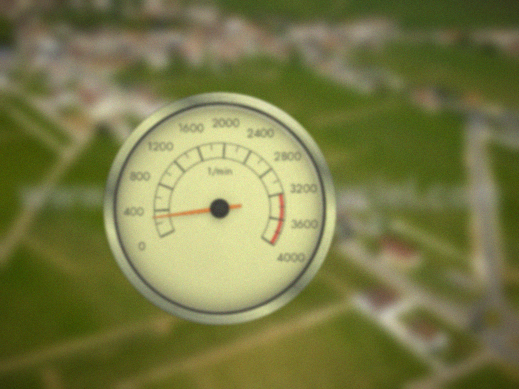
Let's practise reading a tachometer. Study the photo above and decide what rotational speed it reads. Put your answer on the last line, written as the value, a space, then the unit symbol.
300 rpm
